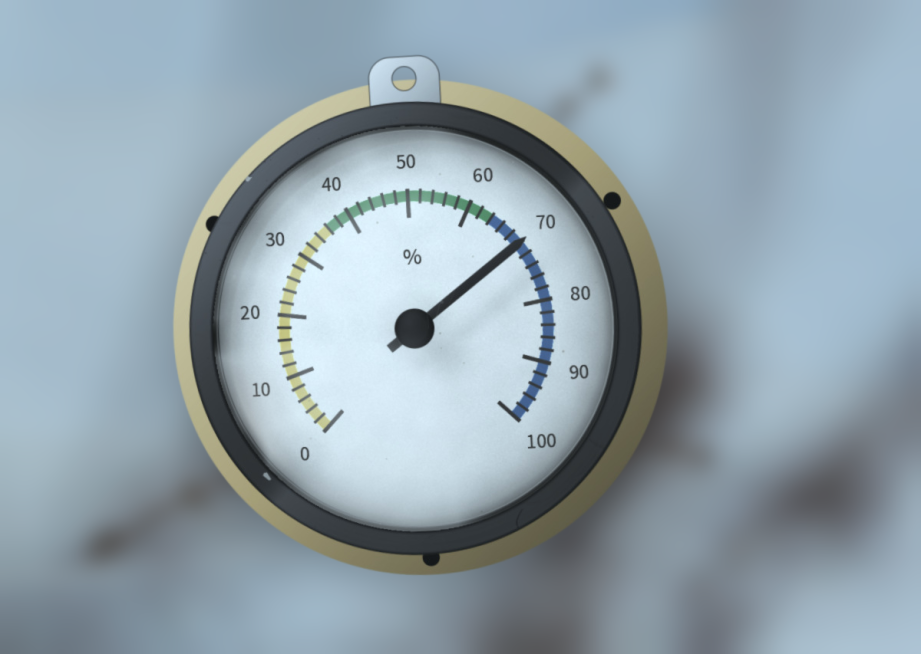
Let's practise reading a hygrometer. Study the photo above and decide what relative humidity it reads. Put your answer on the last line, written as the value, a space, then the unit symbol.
70 %
